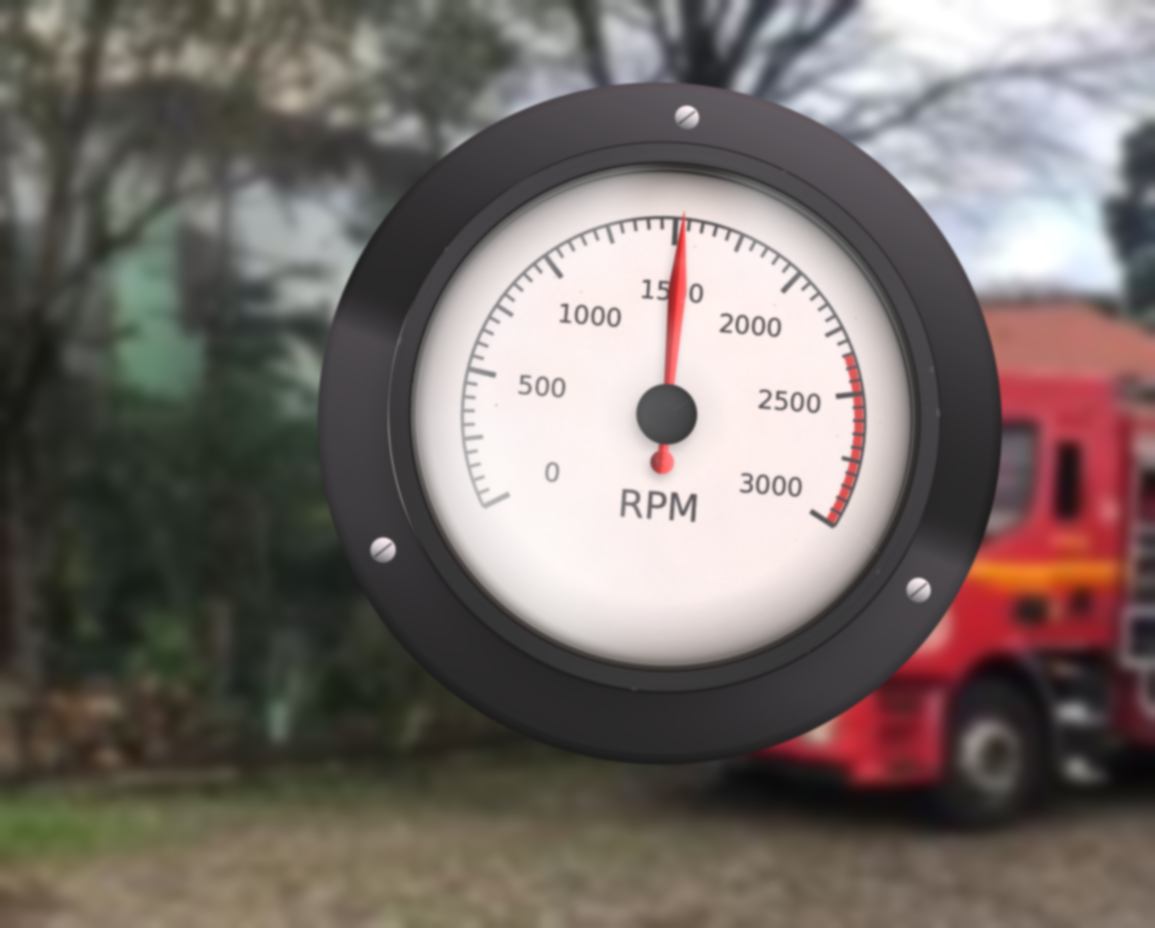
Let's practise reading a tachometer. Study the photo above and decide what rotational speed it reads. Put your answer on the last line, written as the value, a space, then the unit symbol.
1525 rpm
